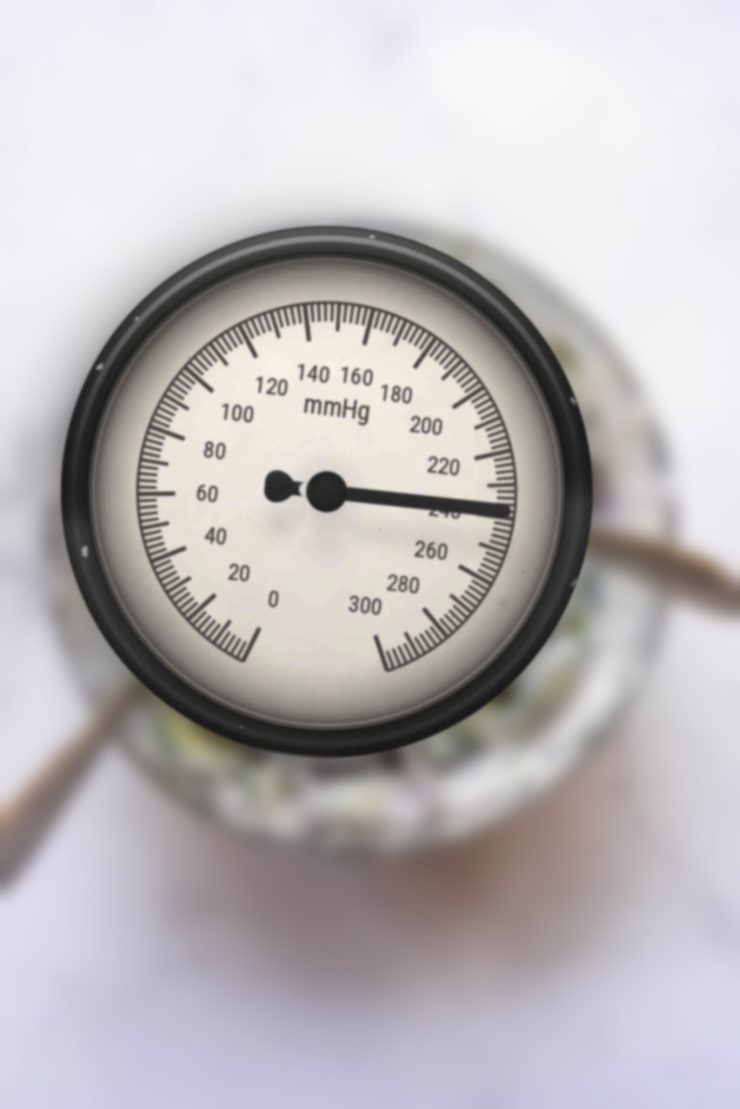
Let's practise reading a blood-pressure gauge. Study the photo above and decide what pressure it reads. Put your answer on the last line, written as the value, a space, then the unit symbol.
238 mmHg
